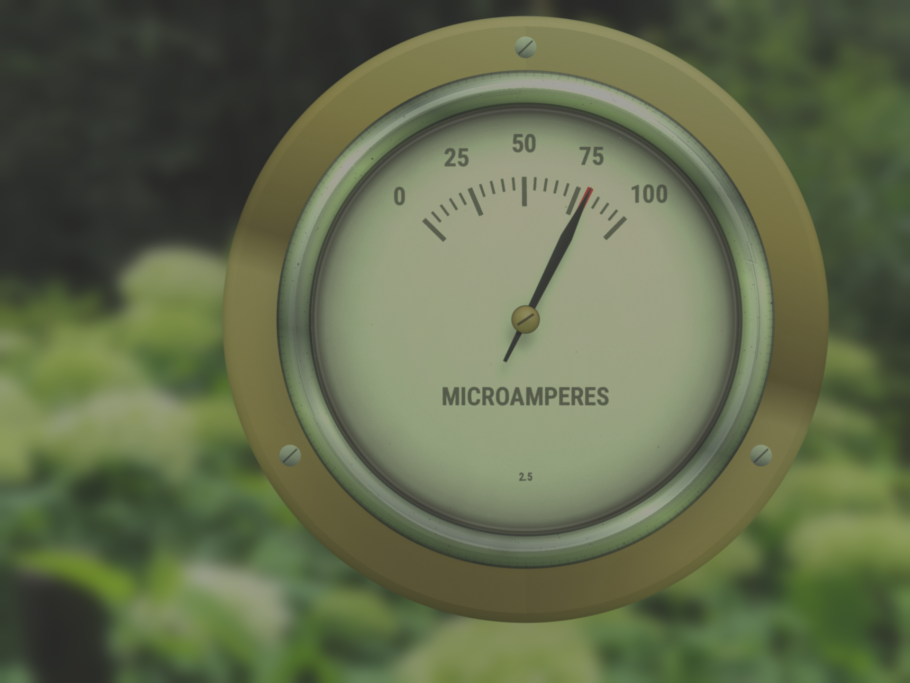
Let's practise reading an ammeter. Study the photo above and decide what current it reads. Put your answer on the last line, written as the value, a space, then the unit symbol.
80 µA
